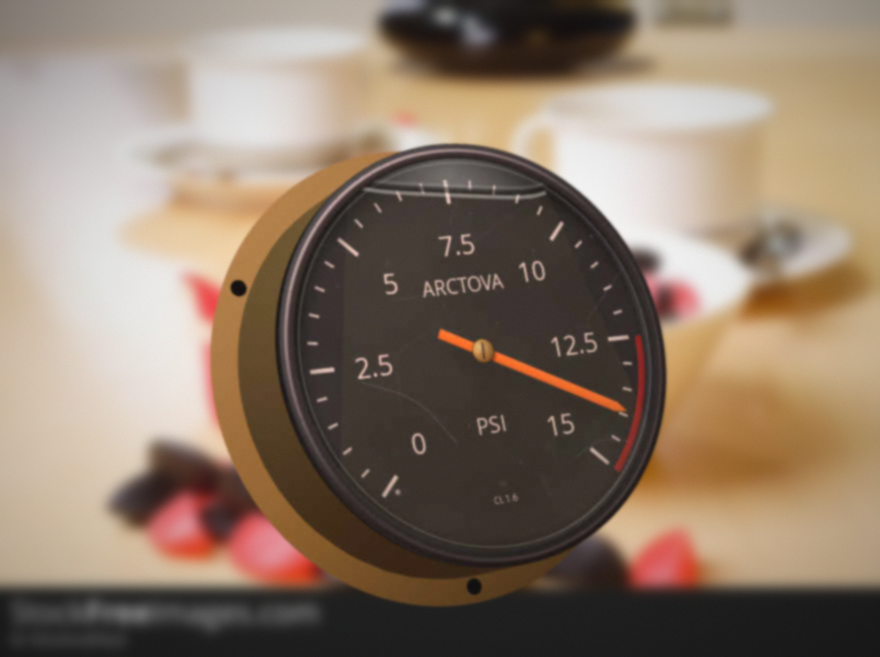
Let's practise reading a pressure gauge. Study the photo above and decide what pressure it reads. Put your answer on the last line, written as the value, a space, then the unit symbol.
14 psi
